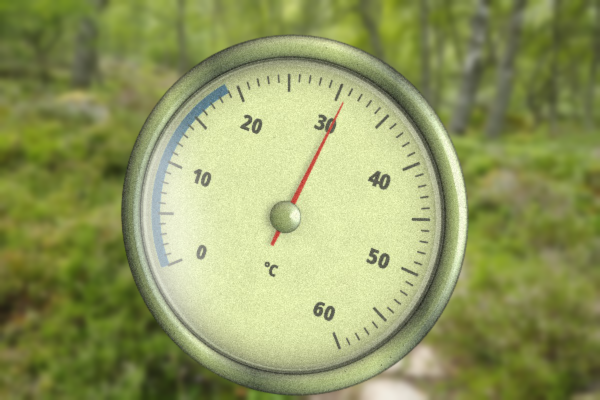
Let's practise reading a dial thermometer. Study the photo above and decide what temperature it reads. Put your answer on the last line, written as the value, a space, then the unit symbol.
31 °C
